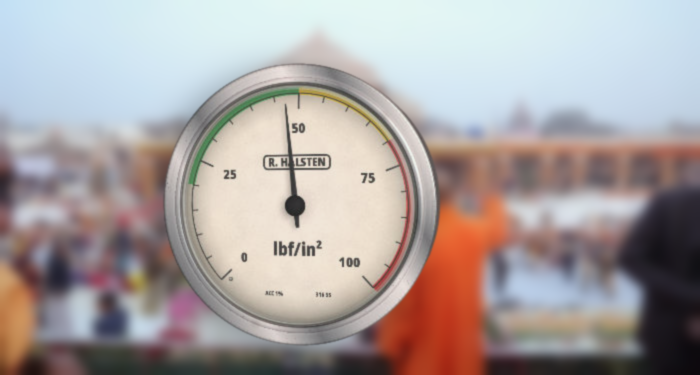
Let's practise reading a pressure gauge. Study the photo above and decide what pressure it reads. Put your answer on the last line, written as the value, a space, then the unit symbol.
47.5 psi
